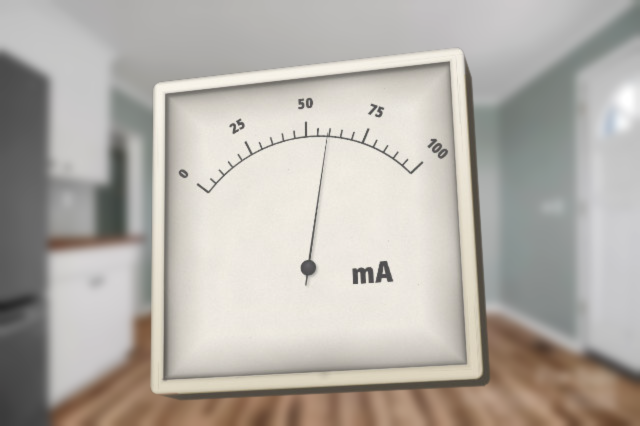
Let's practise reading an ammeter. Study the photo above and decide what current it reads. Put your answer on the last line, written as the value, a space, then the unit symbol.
60 mA
